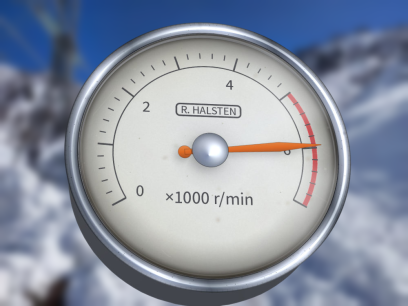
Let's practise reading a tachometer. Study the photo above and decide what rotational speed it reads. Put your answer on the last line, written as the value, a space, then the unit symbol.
6000 rpm
